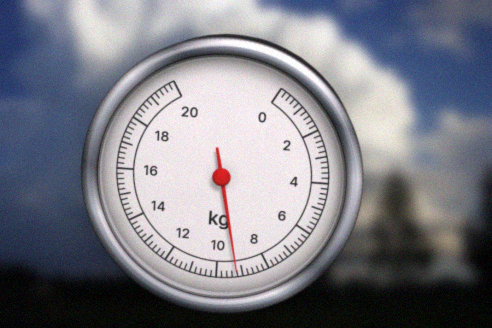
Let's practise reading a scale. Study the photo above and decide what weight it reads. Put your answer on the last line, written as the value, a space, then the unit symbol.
9.2 kg
